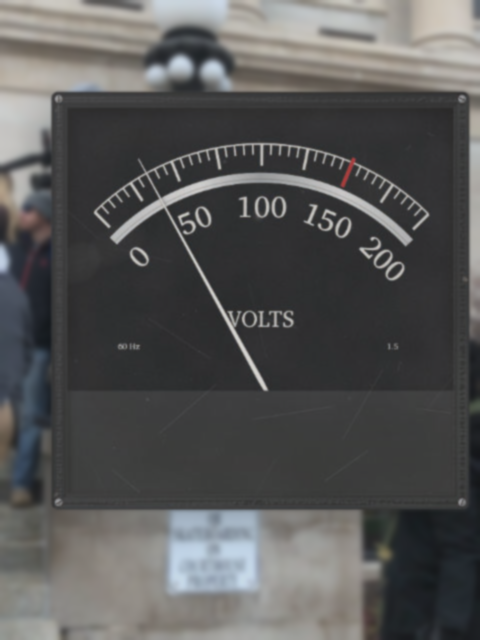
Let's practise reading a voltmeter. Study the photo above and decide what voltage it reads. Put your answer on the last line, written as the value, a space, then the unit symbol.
35 V
